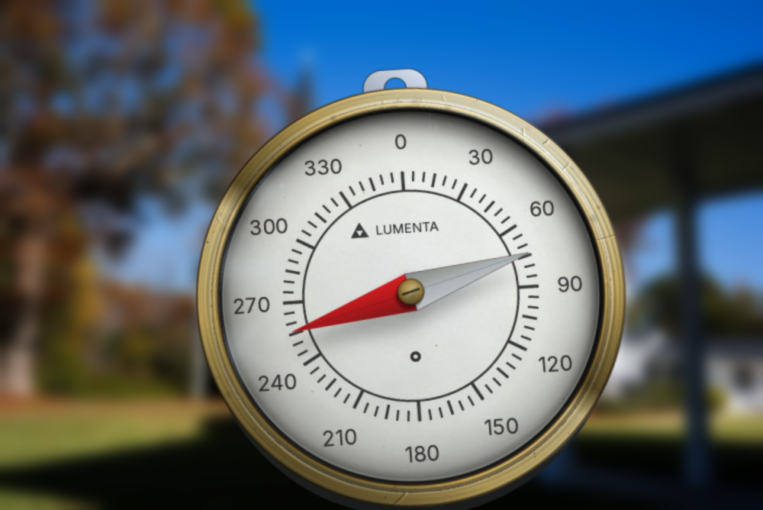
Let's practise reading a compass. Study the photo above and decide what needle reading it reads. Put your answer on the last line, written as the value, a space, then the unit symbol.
255 °
